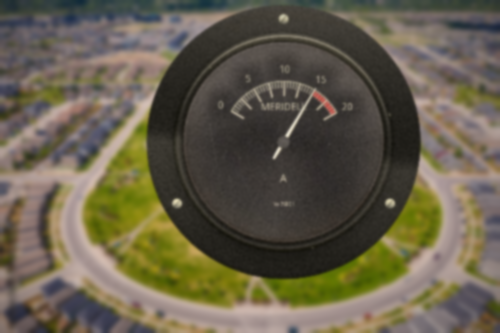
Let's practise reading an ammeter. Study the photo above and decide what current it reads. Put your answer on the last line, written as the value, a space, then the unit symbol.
15 A
